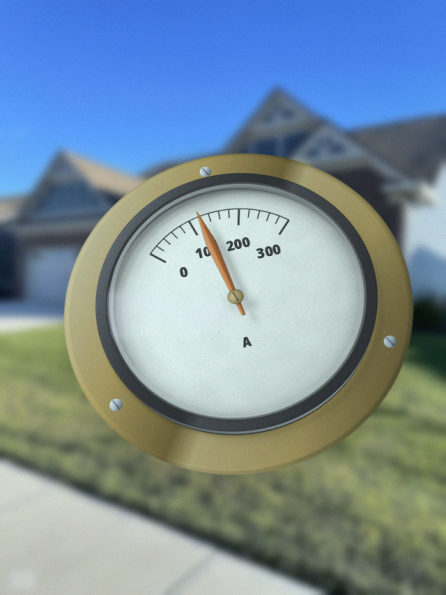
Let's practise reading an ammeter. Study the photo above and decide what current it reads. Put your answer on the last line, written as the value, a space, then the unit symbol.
120 A
